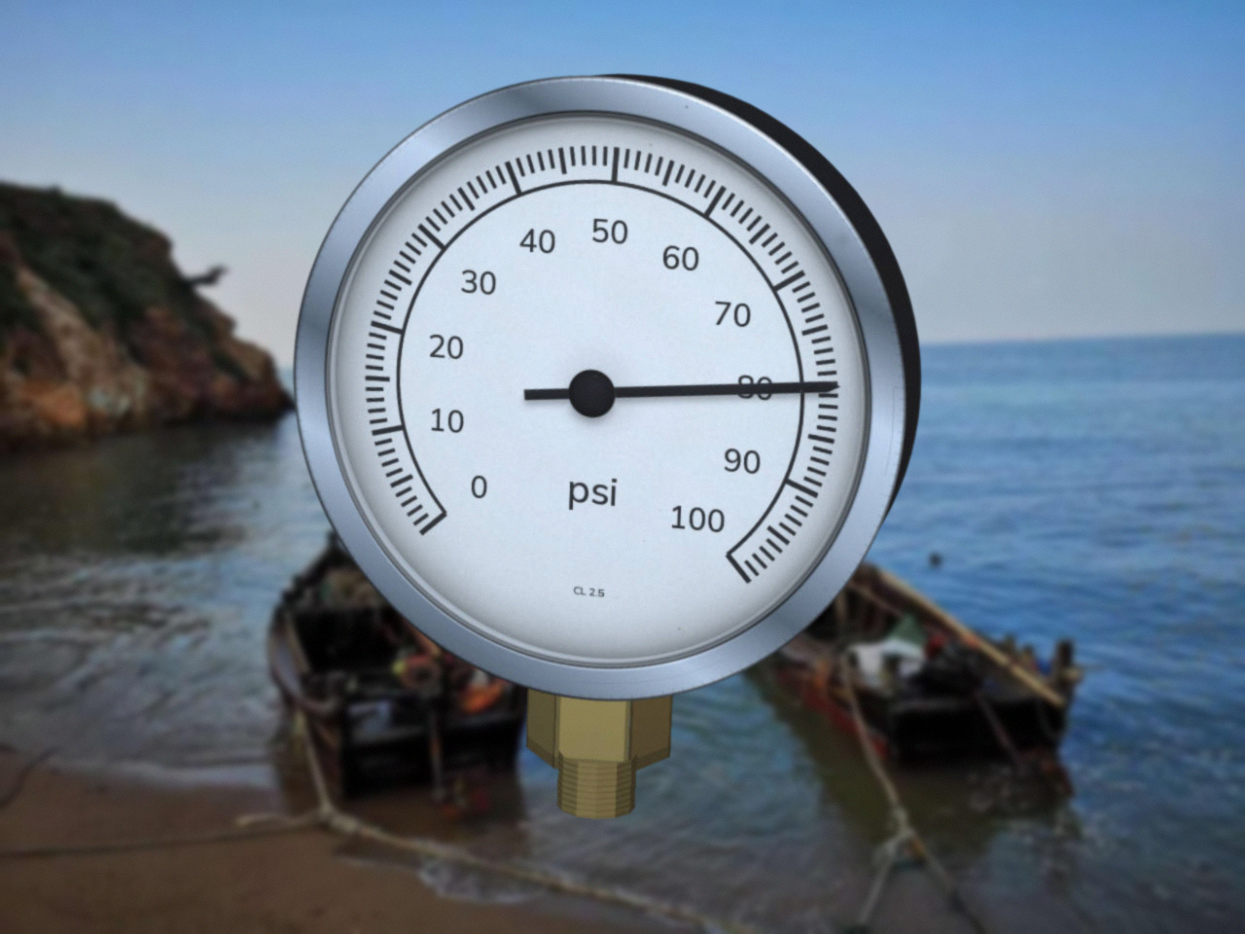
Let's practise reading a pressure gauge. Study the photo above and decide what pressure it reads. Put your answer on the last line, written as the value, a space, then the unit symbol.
80 psi
